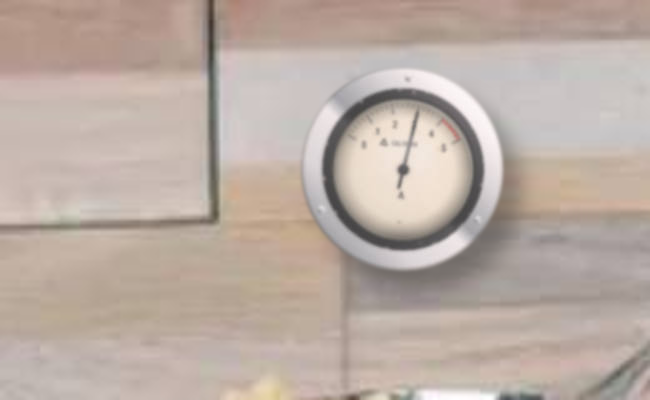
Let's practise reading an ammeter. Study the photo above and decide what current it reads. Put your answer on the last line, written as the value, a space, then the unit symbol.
3 A
